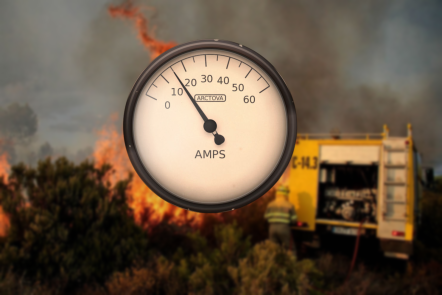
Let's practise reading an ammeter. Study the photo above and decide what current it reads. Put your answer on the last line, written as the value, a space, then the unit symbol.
15 A
